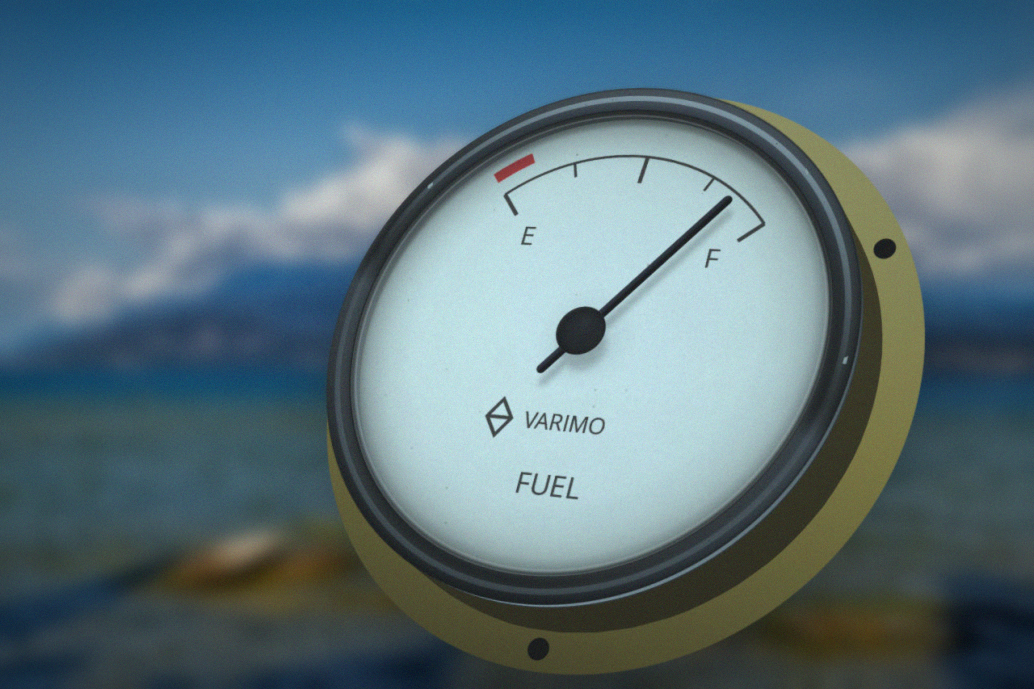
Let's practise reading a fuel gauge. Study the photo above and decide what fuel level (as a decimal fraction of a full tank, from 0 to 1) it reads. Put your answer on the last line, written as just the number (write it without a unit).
0.875
